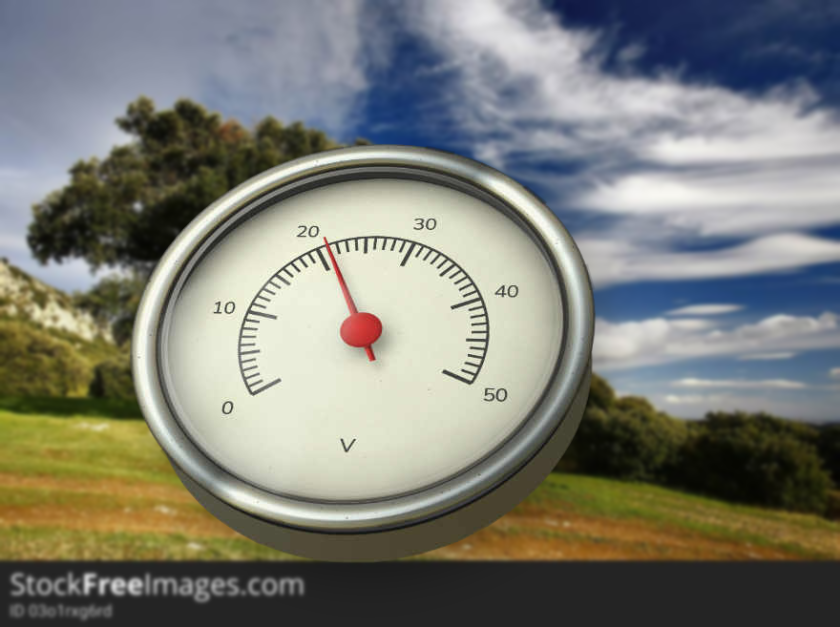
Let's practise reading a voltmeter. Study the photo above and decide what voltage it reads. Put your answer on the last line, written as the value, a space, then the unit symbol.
21 V
